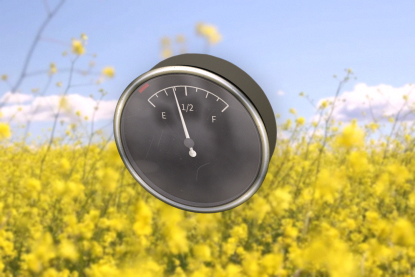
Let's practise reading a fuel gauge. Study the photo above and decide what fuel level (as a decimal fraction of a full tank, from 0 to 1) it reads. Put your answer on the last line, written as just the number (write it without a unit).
0.375
